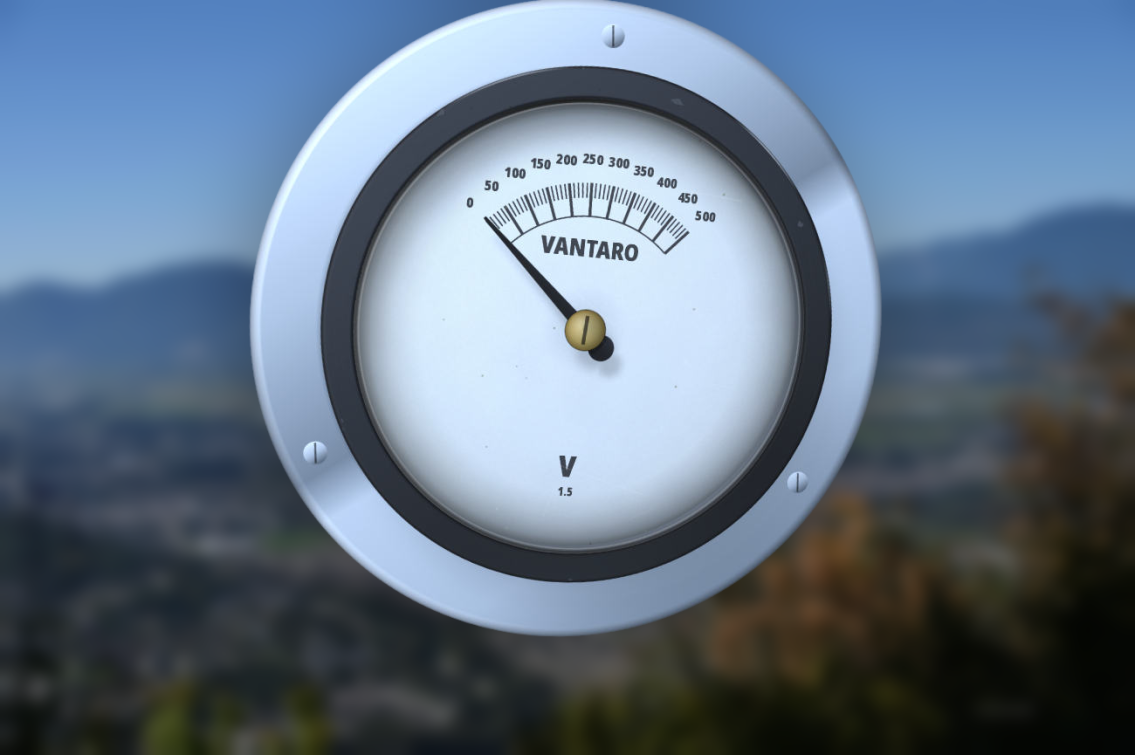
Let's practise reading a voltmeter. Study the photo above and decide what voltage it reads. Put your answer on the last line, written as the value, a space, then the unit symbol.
0 V
